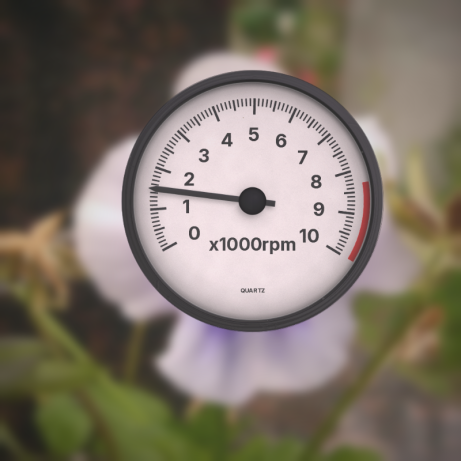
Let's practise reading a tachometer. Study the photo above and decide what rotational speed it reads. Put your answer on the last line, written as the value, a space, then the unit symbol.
1500 rpm
